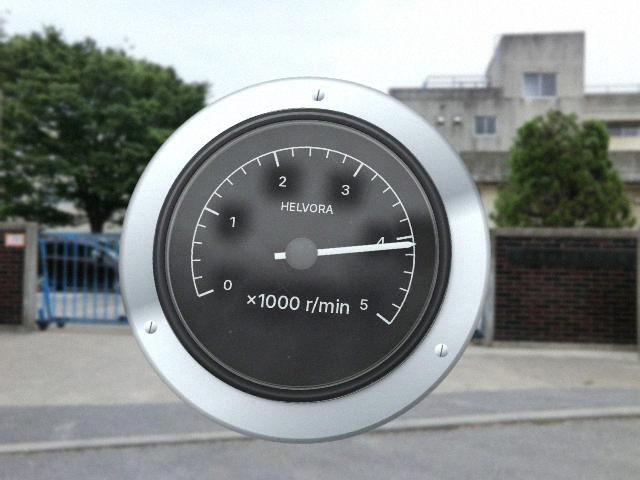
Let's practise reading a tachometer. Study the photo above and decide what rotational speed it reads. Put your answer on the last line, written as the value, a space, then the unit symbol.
4100 rpm
